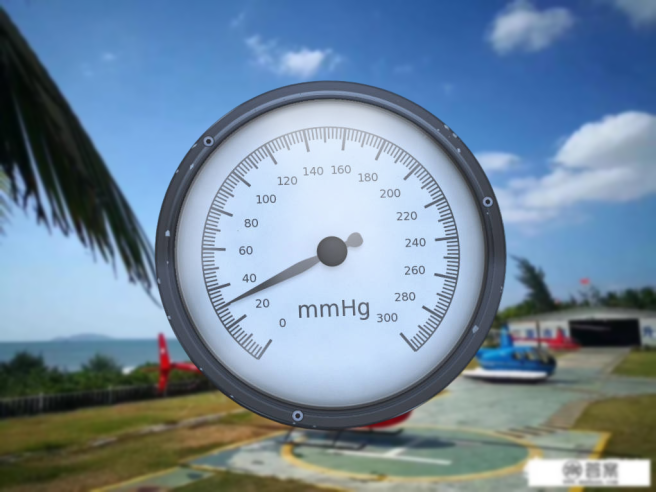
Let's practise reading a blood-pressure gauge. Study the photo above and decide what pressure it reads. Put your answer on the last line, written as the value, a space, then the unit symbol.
30 mmHg
